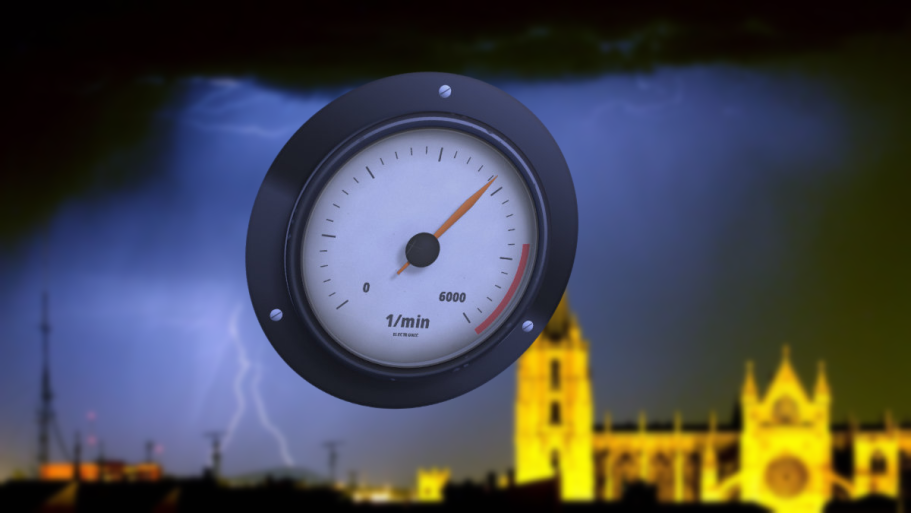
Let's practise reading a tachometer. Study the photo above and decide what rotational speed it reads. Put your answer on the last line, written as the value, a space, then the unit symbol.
3800 rpm
